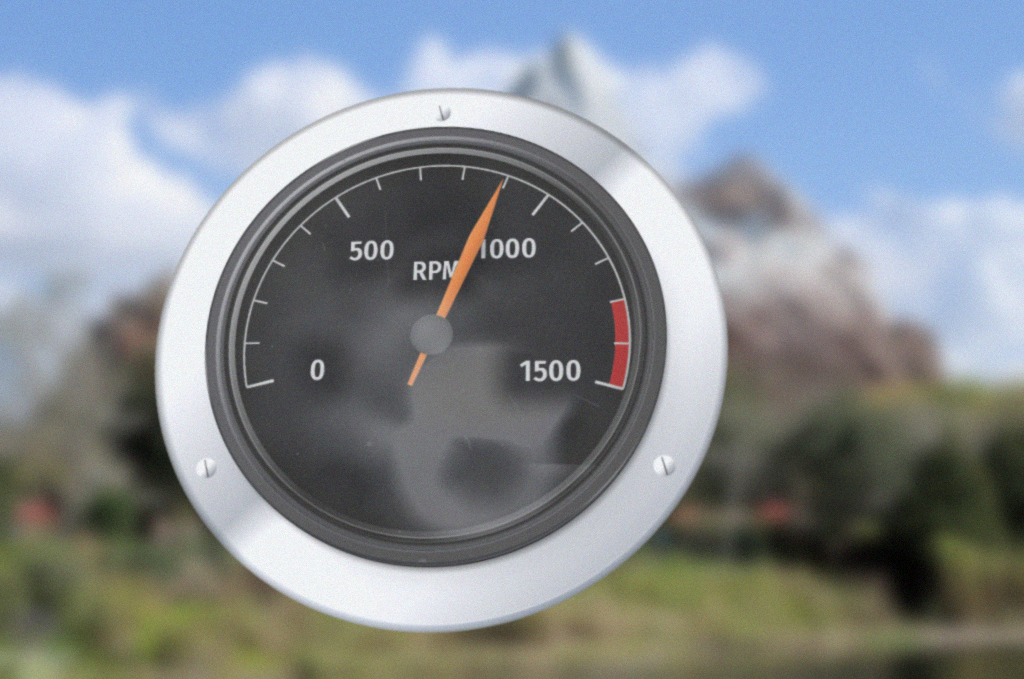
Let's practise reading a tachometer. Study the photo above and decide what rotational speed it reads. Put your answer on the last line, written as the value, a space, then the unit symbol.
900 rpm
